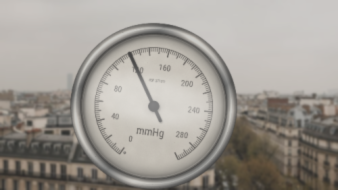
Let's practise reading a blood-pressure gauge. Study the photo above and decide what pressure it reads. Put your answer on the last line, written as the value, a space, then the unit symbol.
120 mmHg
